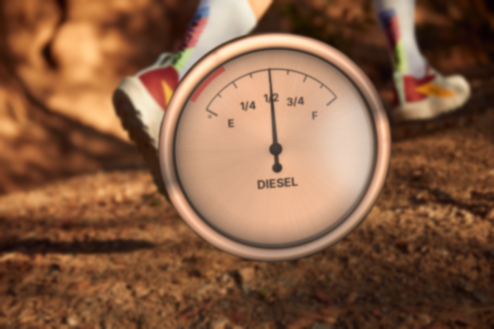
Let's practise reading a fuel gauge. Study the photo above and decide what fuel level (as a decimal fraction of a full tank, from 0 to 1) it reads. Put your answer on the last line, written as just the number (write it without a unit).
0.5
